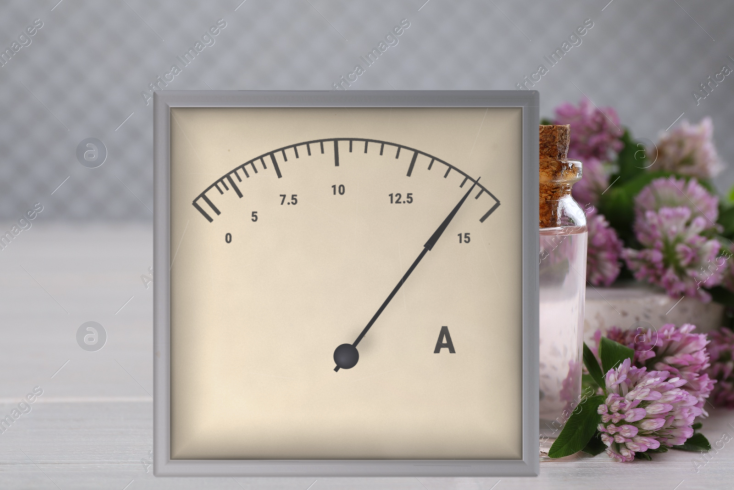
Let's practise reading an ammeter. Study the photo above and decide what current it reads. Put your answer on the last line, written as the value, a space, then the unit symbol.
14.25 A
